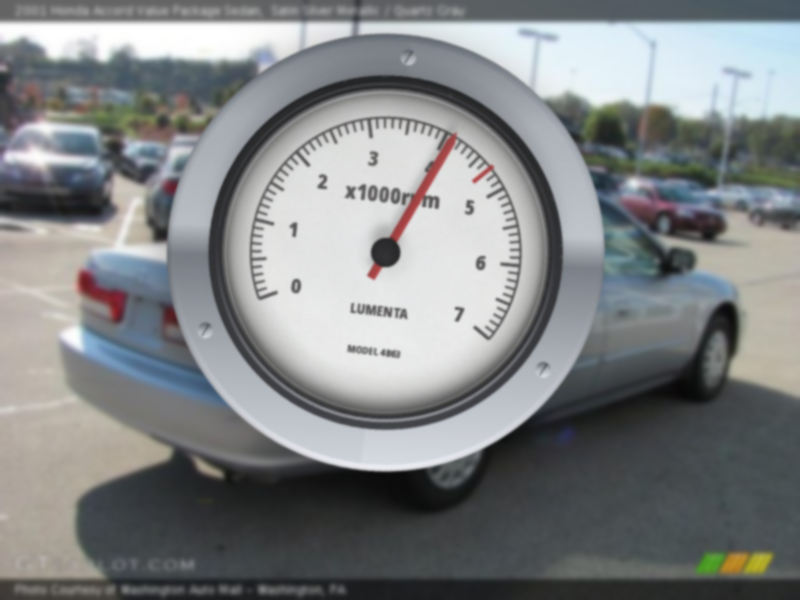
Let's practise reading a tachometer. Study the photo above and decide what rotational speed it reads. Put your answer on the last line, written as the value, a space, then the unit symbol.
4100 rpm
